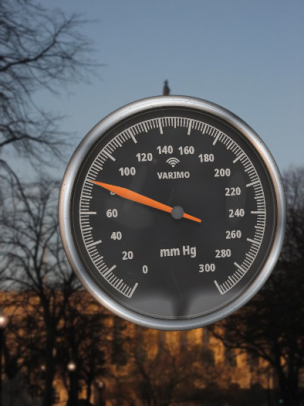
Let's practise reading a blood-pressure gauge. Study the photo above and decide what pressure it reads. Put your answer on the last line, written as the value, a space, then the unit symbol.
80 mmHg
